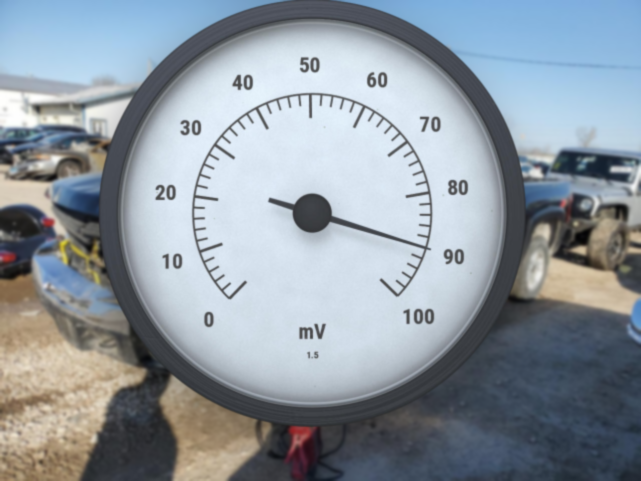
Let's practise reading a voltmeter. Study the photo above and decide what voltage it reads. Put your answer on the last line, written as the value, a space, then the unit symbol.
90 mV
